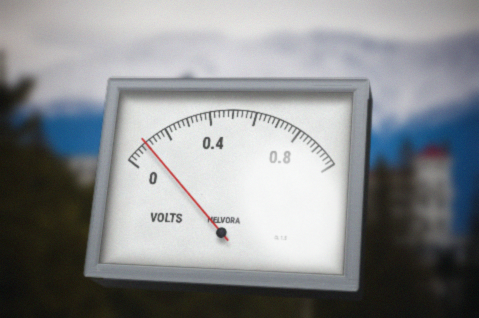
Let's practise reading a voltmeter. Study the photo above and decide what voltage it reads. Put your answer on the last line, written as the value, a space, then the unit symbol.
0.1 V
